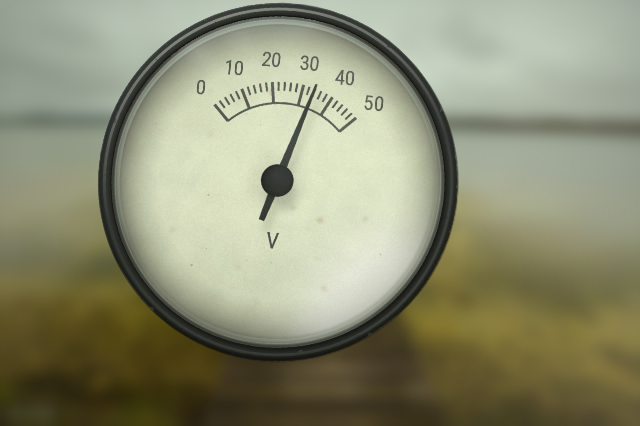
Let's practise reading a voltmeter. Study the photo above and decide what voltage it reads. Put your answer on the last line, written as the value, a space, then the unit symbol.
34 V
